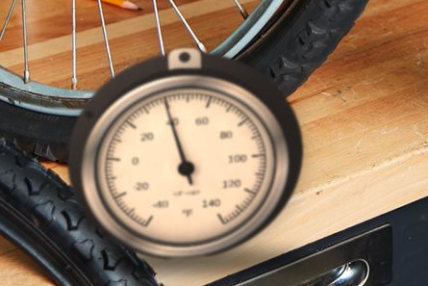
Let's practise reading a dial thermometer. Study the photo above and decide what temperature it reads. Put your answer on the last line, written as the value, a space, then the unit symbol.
40 °F
